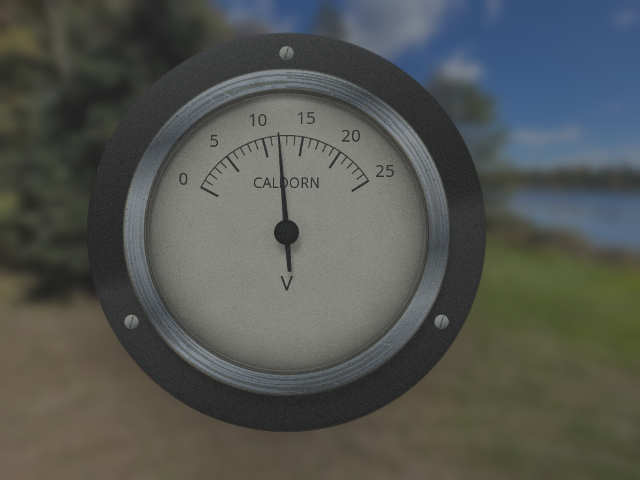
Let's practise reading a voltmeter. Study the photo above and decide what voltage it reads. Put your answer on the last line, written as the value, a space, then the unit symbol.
12 V
